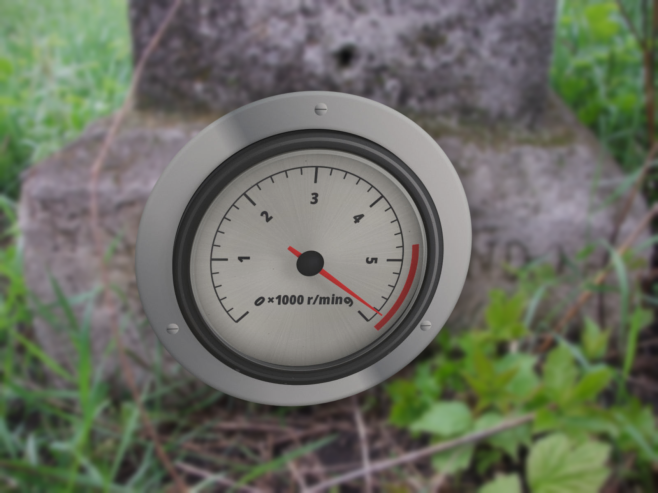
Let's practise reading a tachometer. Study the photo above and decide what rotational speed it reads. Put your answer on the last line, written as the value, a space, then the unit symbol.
5800 rpm
